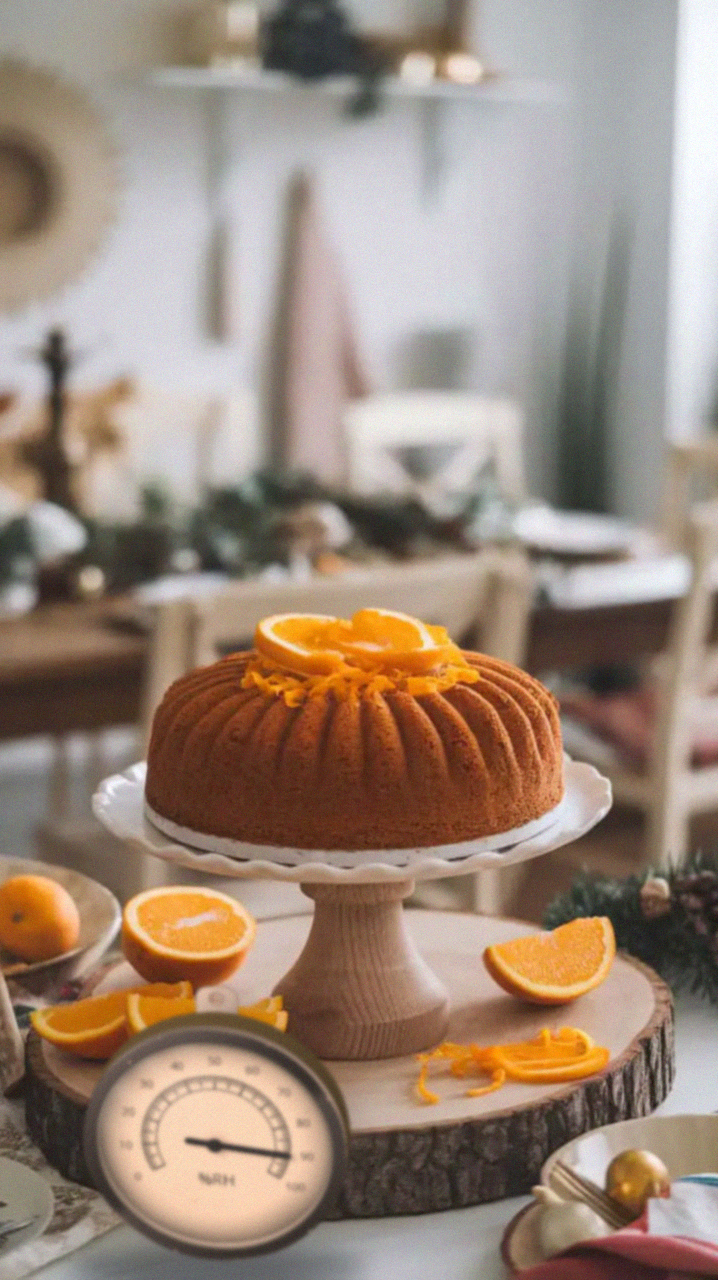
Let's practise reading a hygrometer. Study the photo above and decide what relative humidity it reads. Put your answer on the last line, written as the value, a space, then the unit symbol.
90 %
